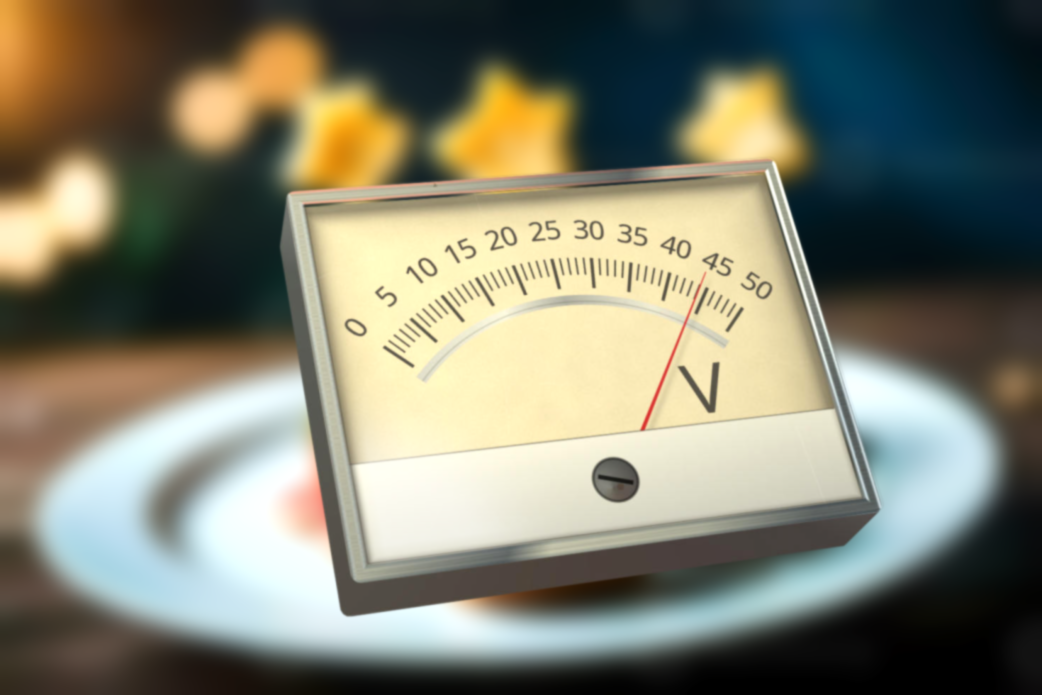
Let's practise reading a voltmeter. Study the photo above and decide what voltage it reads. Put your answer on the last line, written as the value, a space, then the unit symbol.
44 V
